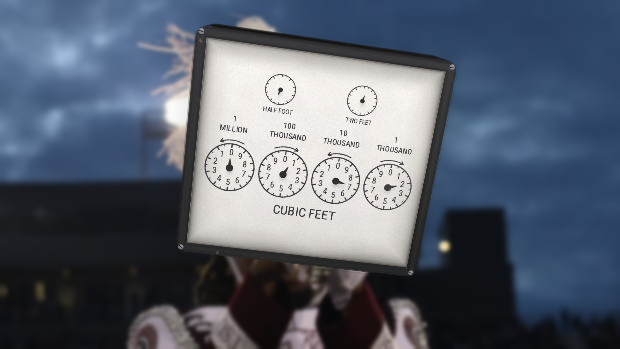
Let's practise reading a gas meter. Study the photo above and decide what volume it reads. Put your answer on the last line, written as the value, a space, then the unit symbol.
7200 ft³
